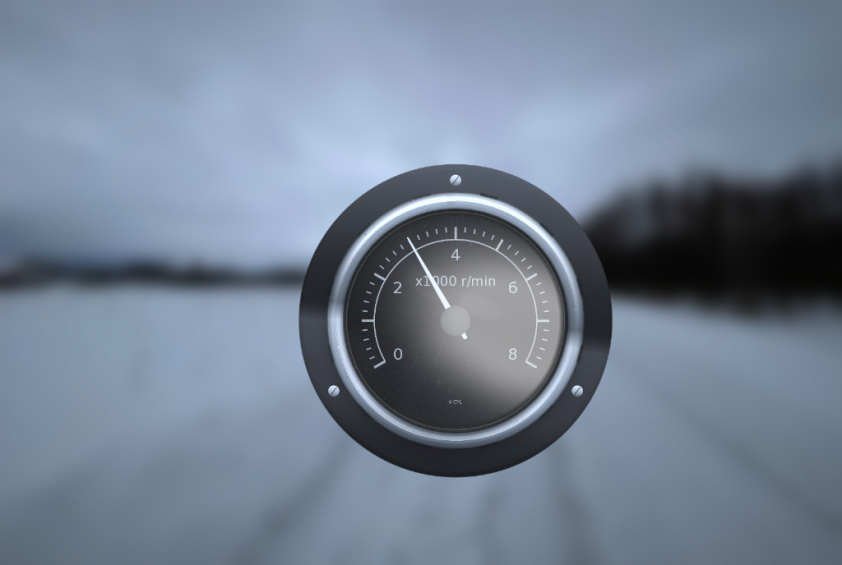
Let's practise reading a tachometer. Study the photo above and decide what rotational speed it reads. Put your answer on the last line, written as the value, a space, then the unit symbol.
3000 rpm
